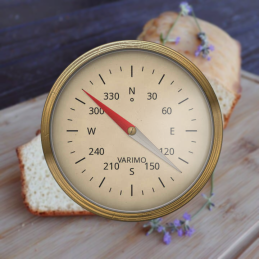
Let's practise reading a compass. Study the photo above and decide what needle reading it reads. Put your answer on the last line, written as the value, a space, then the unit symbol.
310 °
